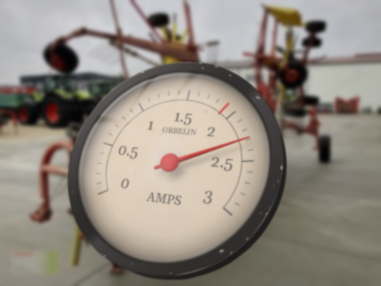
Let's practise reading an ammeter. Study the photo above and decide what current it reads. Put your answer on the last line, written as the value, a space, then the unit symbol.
2.3 A
